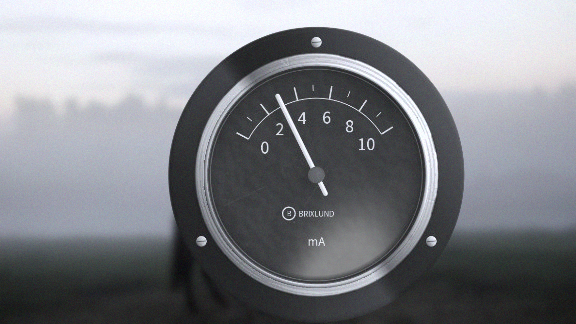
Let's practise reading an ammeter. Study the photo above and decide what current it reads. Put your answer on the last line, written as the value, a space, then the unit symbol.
3 mA
